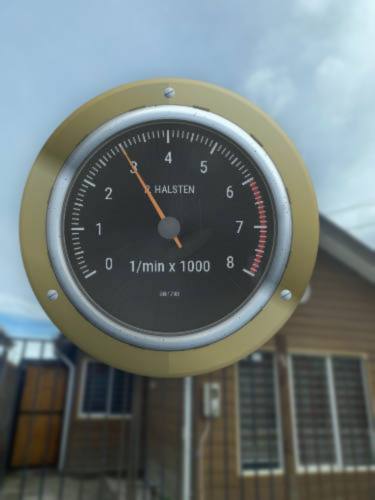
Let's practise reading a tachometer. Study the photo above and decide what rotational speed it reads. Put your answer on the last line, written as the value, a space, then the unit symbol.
3000 rpm
